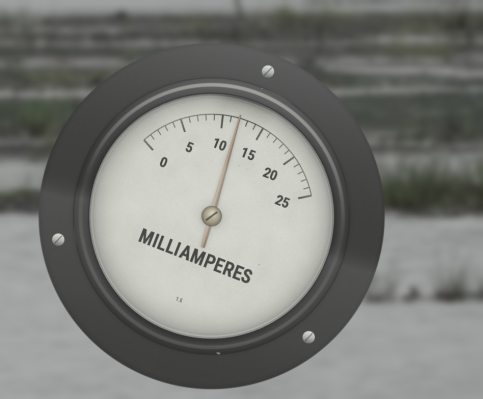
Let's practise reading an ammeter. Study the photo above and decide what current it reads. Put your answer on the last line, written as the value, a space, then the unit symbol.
12 mA
